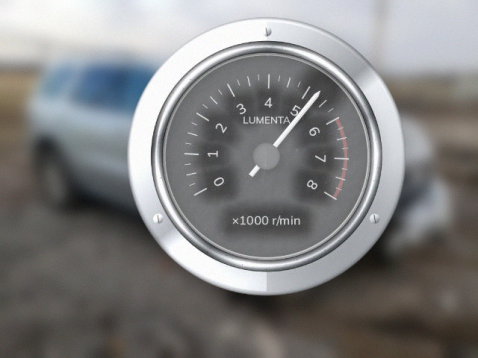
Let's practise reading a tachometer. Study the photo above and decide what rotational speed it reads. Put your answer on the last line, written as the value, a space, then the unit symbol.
5250 rpm
